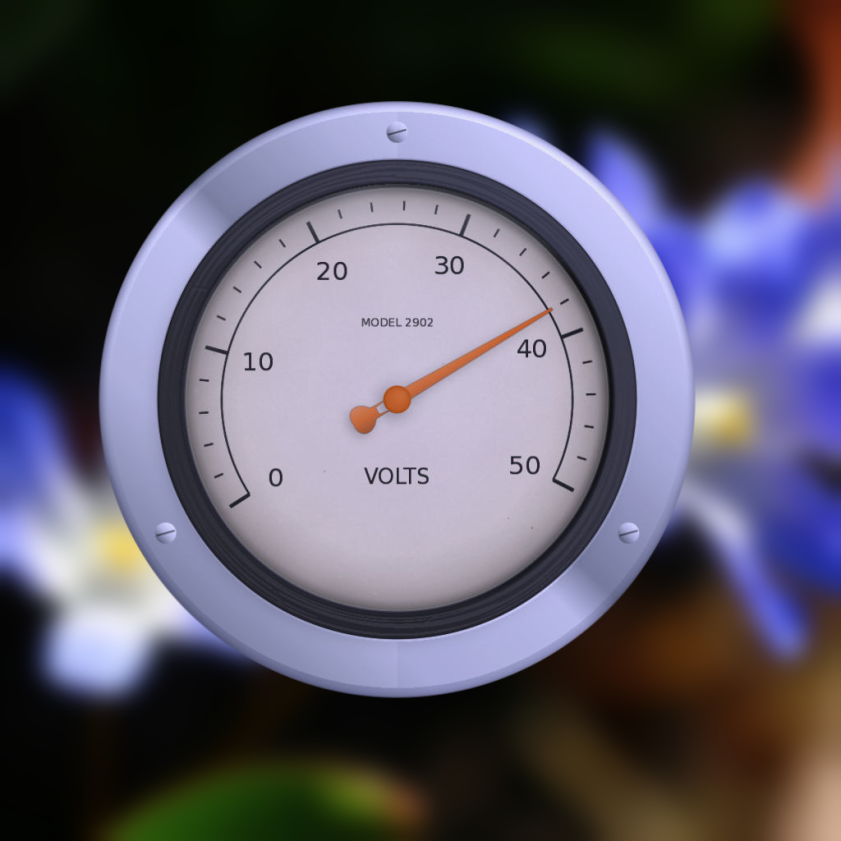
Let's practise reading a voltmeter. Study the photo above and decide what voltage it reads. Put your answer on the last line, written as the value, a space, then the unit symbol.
38 V
